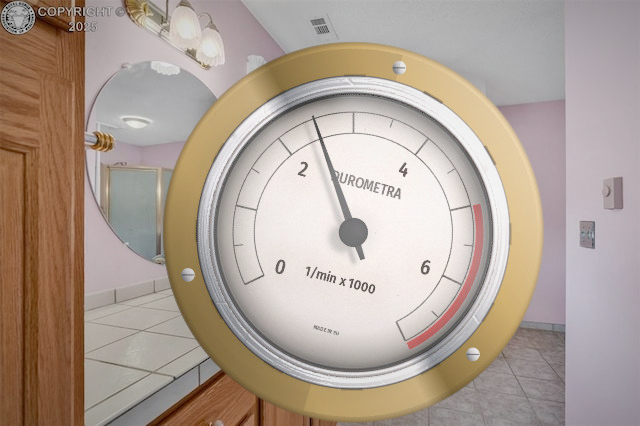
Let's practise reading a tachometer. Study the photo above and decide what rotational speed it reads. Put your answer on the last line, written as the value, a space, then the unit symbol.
2500 rpm
